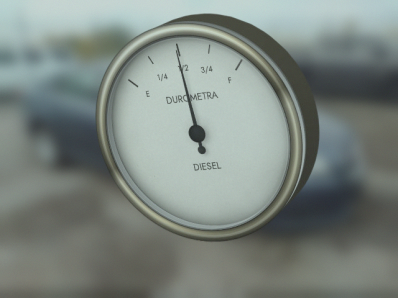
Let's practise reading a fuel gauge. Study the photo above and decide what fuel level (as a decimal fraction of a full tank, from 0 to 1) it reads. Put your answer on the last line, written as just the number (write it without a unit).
0.5
